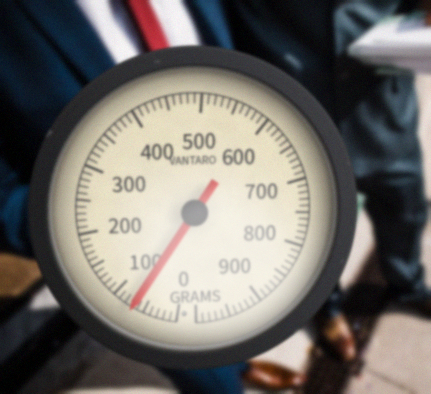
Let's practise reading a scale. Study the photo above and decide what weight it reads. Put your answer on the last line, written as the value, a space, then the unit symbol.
70 g
